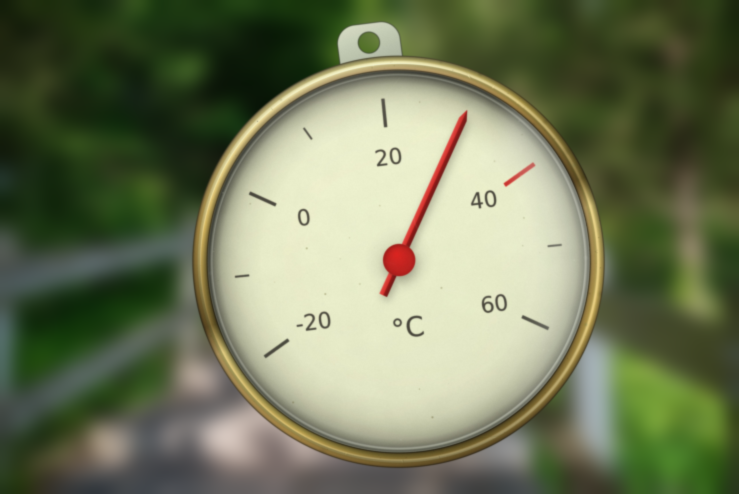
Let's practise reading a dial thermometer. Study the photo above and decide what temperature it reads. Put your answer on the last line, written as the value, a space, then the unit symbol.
30 °C
